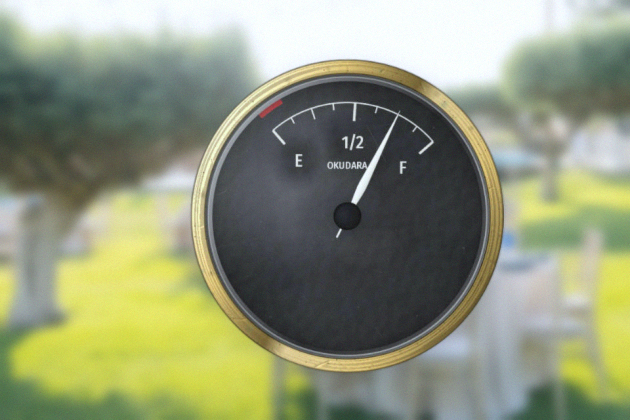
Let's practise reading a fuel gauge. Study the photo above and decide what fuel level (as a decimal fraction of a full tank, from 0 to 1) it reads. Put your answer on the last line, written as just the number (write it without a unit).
0.75
